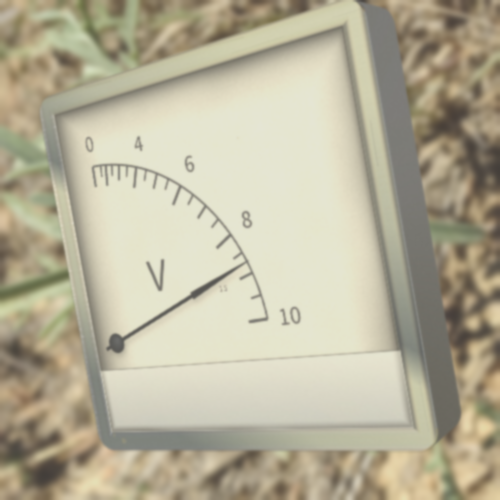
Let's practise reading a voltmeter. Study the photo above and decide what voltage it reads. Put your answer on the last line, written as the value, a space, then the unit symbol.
8.75 V
